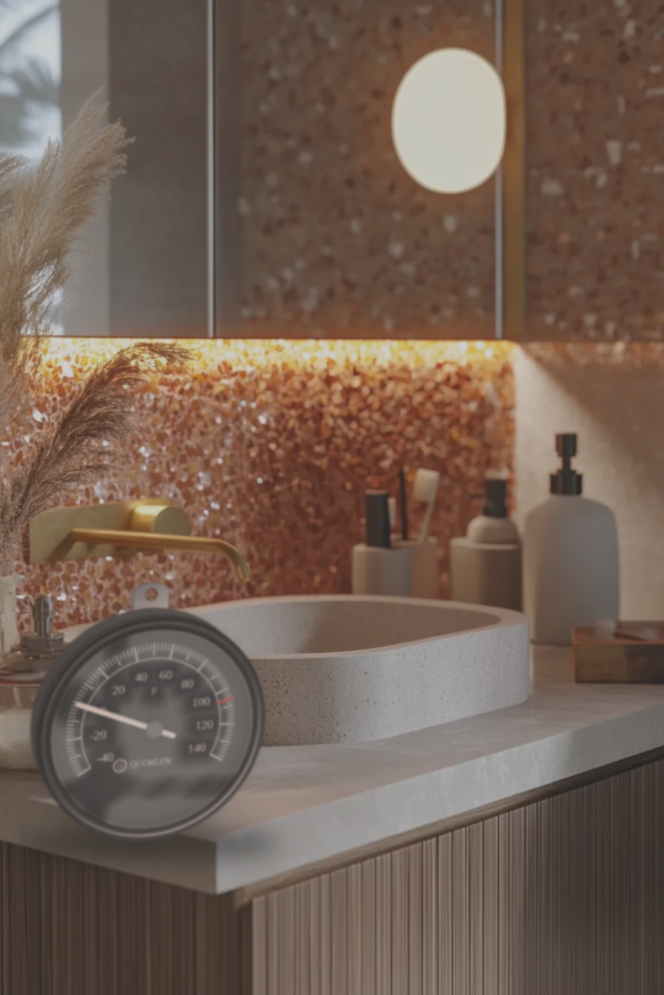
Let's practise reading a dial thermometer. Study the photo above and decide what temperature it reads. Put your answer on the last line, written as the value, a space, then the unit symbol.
0 °F
